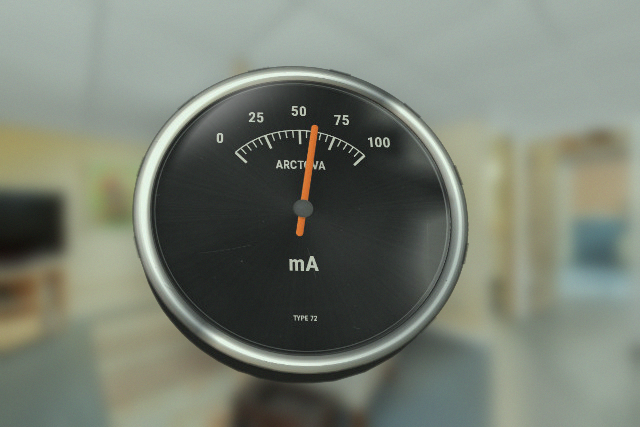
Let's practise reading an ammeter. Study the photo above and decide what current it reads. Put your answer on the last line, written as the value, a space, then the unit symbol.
60 mA
